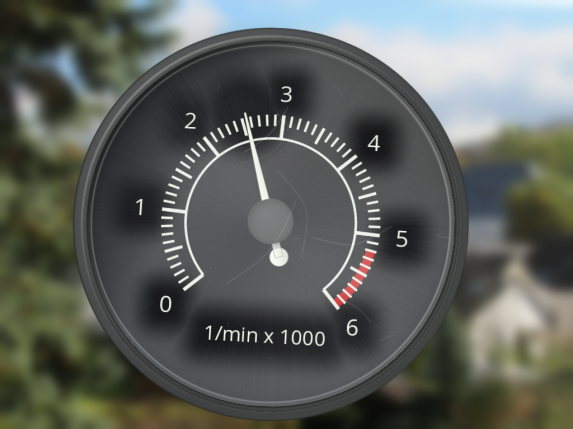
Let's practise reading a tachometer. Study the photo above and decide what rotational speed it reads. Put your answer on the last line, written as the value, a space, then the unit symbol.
2550 rpm
